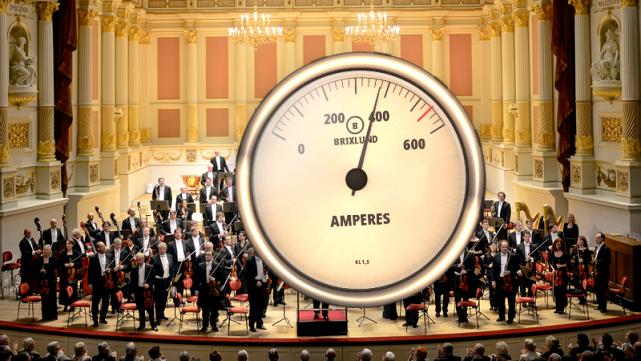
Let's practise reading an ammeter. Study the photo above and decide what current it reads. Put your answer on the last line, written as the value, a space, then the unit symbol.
380 A
